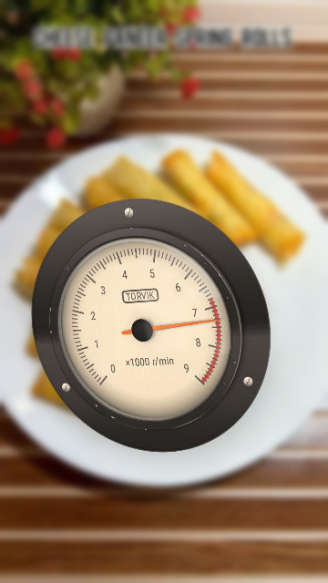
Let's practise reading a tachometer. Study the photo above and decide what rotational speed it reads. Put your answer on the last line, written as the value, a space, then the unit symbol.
7300 rpm
